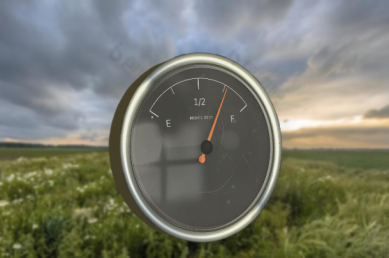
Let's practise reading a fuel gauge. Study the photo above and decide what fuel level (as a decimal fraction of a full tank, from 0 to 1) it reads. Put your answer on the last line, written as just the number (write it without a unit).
0.75
